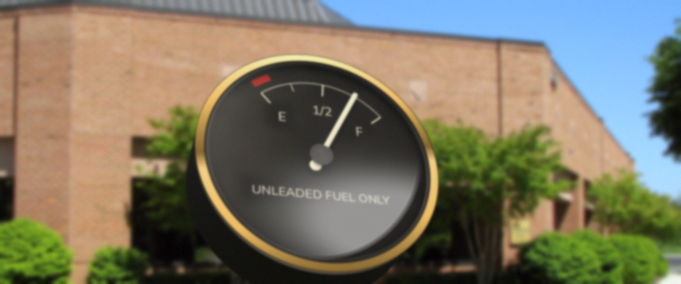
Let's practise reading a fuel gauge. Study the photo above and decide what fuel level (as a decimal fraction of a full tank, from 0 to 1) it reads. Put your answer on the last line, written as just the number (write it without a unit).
0.75
